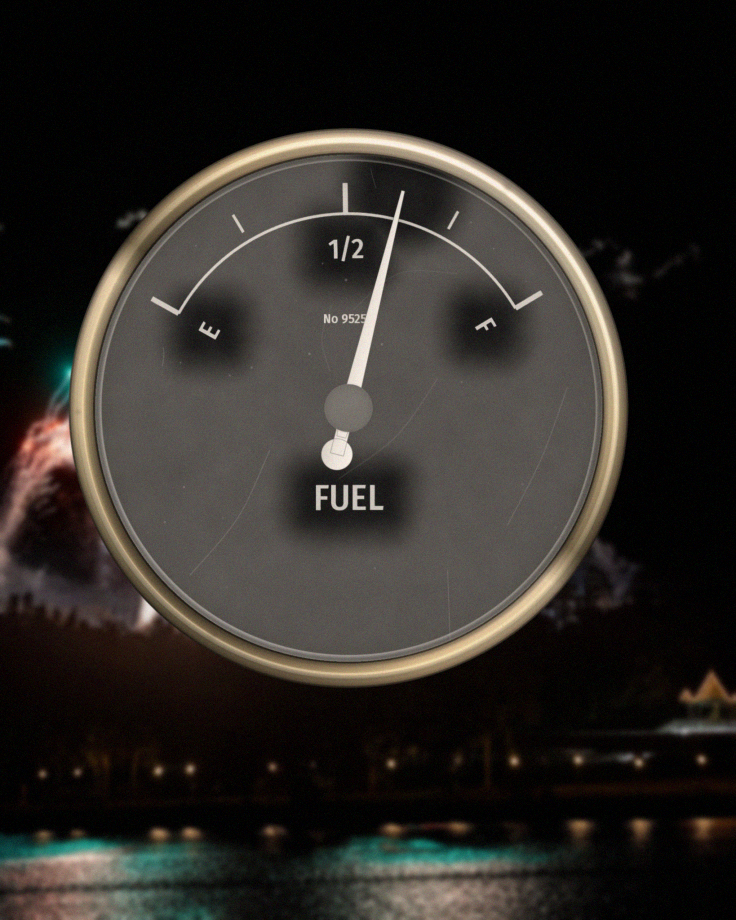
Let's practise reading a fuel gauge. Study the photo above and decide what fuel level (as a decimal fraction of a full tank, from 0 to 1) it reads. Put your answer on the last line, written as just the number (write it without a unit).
0.625
